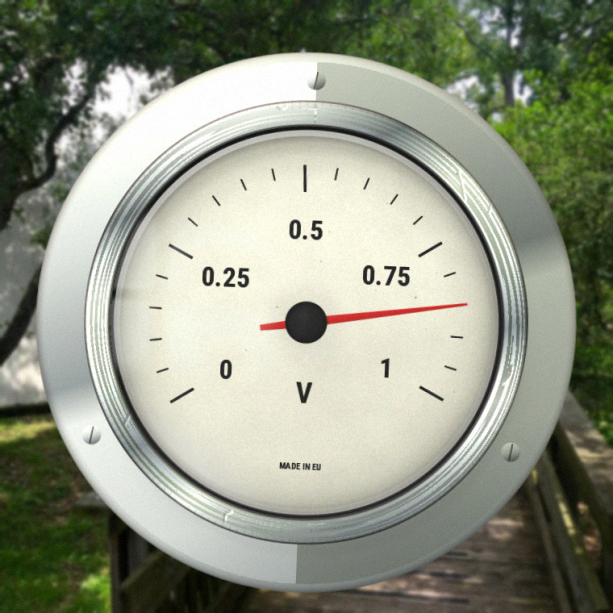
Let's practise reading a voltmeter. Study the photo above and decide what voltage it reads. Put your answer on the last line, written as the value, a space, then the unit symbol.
0.85 V
